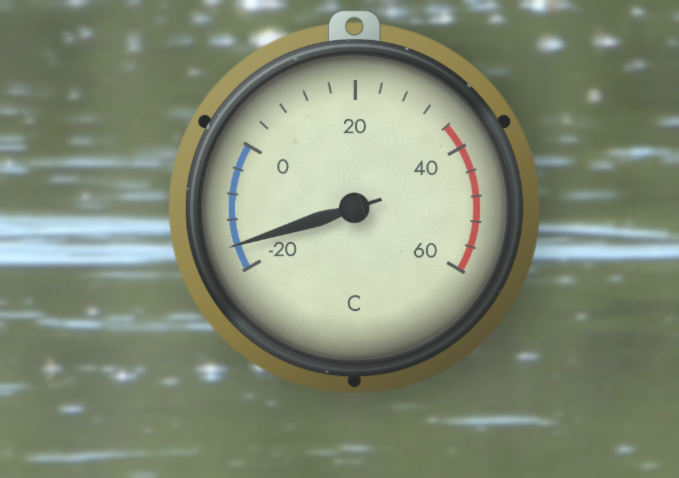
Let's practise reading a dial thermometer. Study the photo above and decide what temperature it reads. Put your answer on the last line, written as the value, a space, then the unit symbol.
-16 °C
